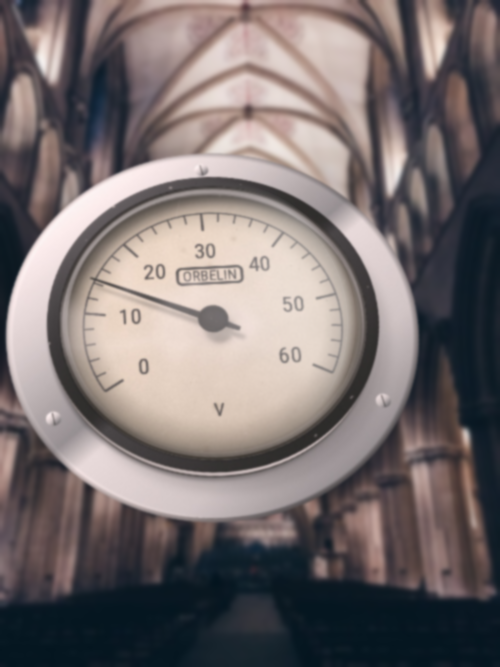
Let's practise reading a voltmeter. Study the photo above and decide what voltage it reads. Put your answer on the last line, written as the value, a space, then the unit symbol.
14 V
